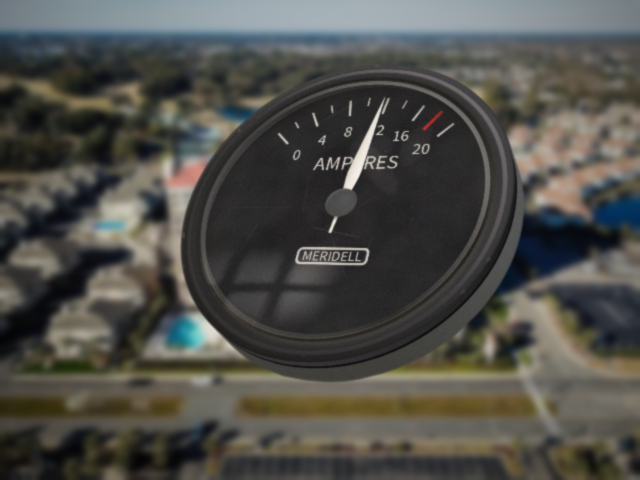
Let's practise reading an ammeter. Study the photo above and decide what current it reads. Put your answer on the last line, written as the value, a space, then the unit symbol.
12 A
